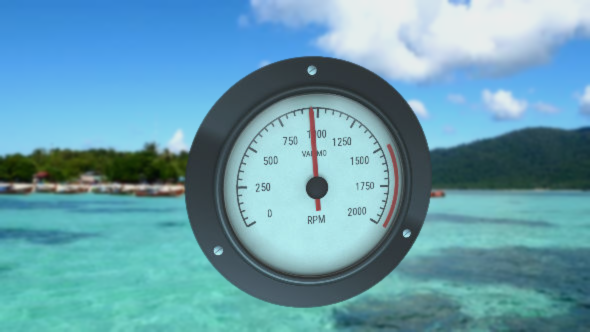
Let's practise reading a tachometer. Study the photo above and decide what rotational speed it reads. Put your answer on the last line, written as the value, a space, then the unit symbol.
950 rpm
